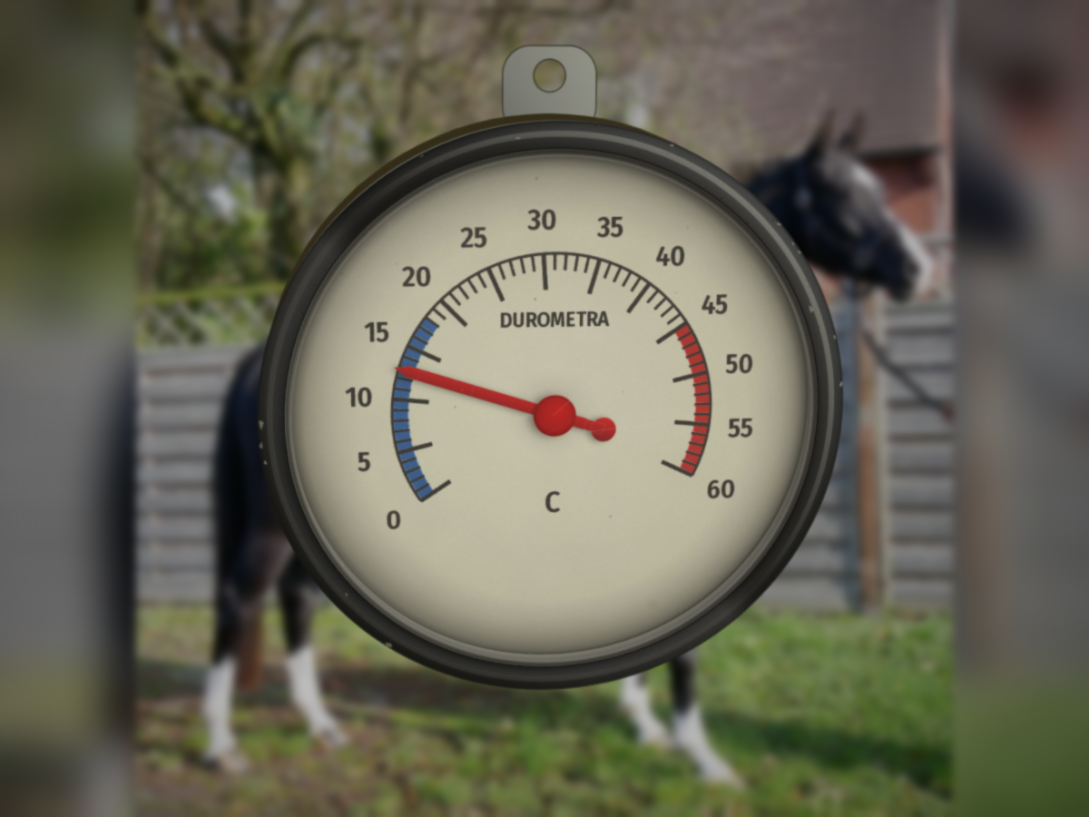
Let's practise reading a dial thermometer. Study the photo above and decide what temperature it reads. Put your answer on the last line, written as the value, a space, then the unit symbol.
13 °C
